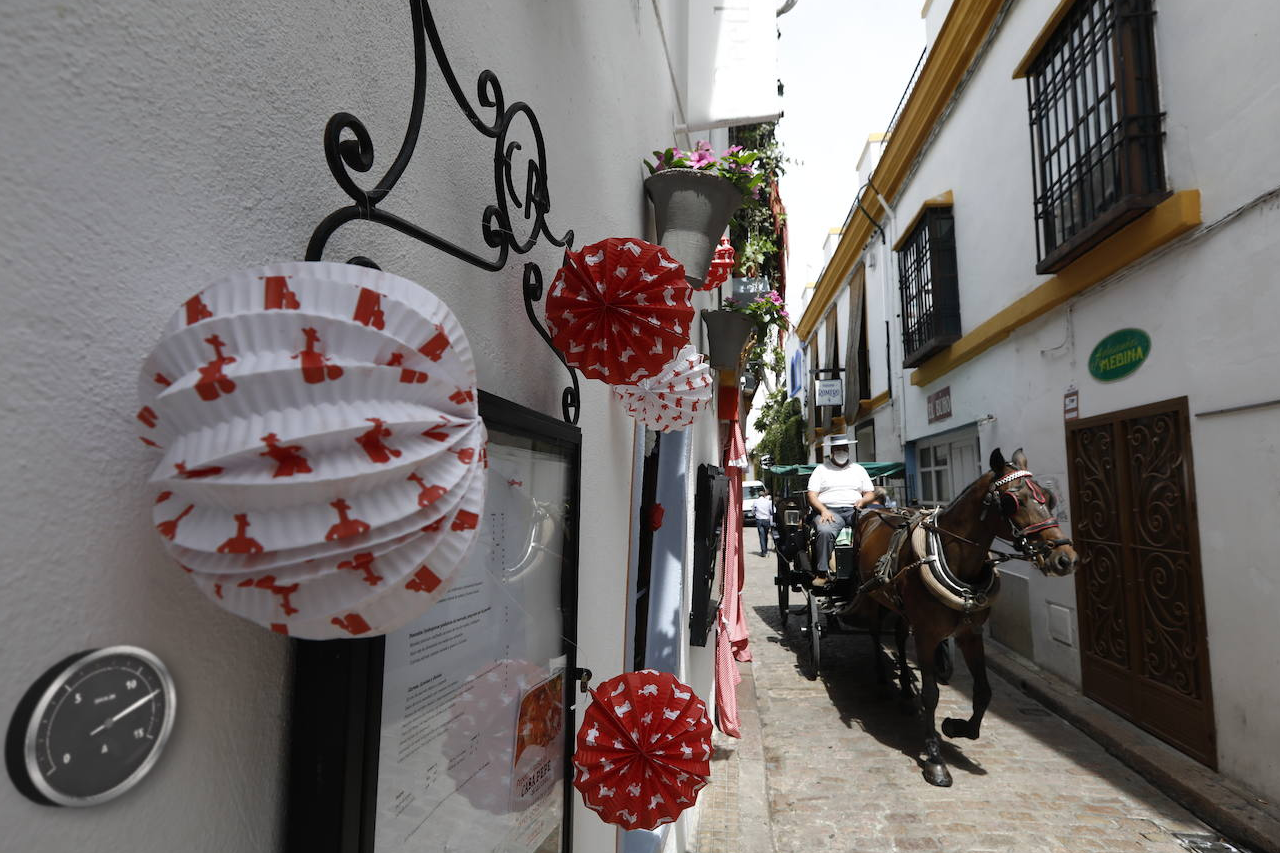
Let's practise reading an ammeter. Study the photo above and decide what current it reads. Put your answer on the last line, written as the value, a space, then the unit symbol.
12 A
